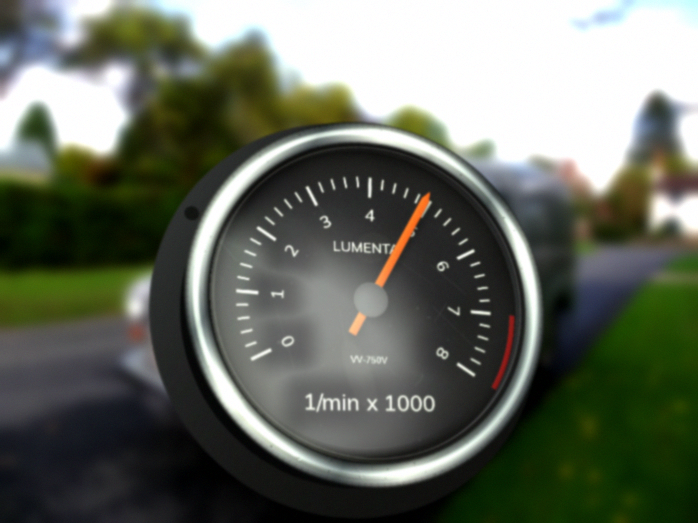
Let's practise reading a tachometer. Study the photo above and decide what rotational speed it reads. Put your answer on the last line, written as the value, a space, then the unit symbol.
4900 rpm
